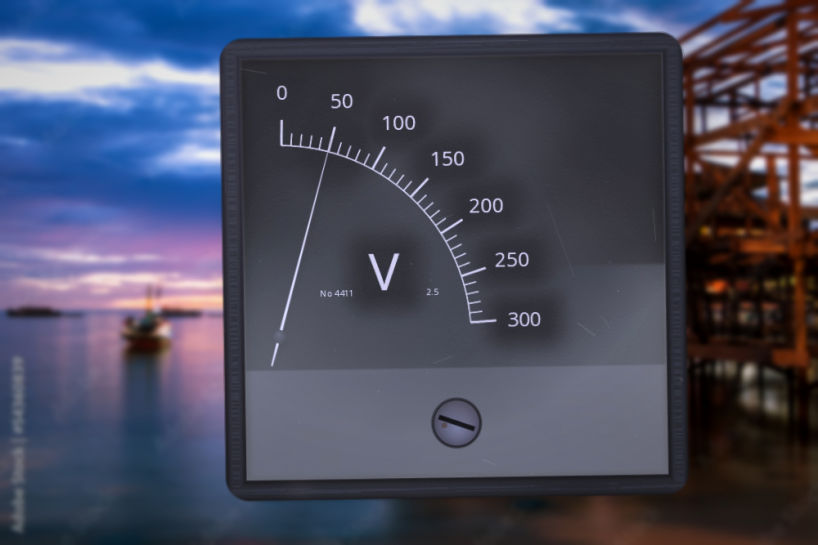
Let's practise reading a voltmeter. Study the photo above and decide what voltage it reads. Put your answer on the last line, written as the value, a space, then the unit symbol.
50 V
